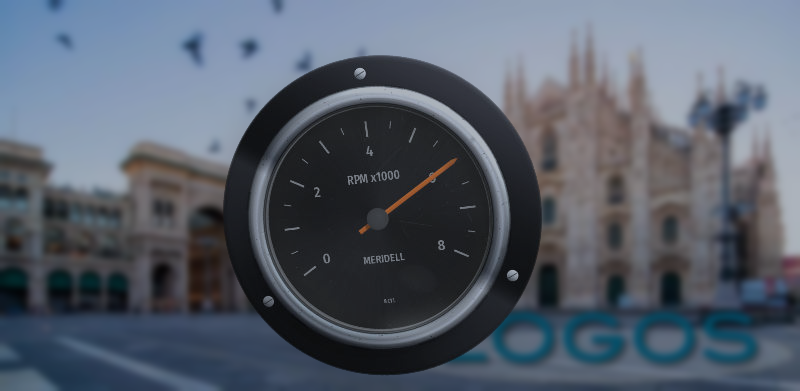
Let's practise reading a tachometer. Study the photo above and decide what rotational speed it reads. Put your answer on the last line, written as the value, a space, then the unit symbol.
6000 rpm
